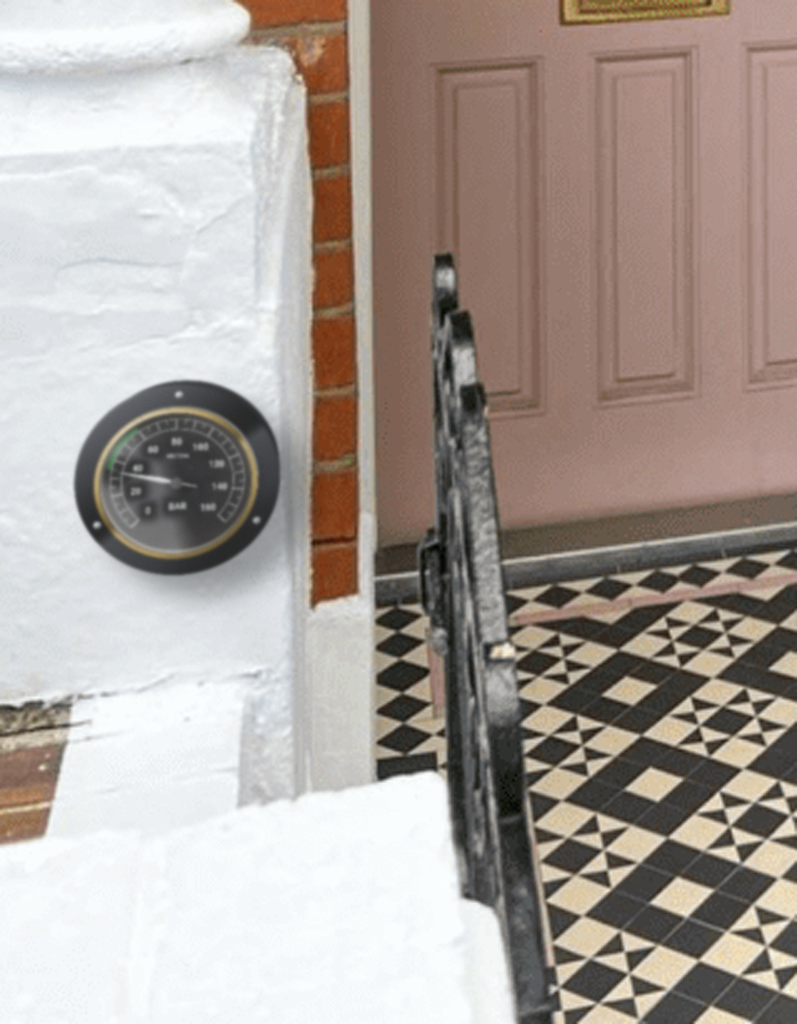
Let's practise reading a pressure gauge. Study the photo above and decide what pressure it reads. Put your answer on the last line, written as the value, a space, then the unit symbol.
35 bar
